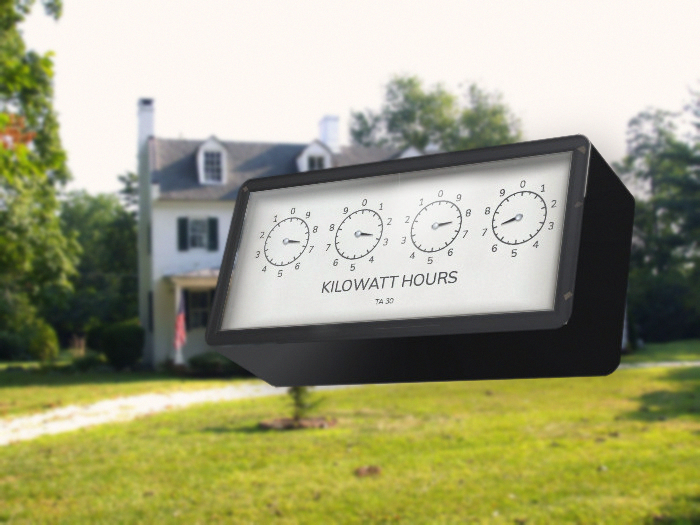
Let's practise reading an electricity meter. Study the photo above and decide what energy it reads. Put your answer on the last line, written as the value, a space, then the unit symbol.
7277 kWh
